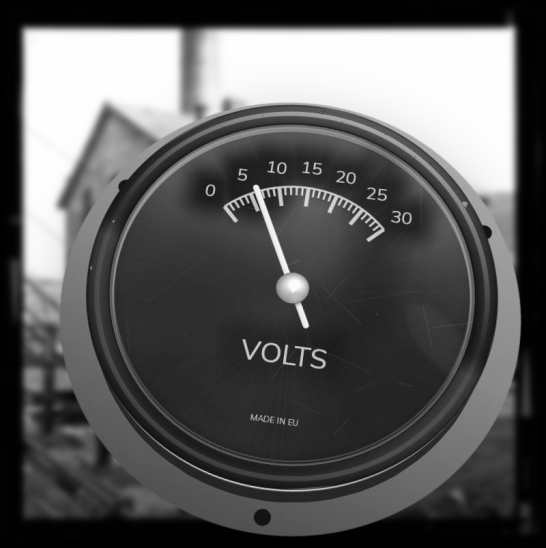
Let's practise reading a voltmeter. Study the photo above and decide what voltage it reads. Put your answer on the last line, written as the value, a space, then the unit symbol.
6 V
